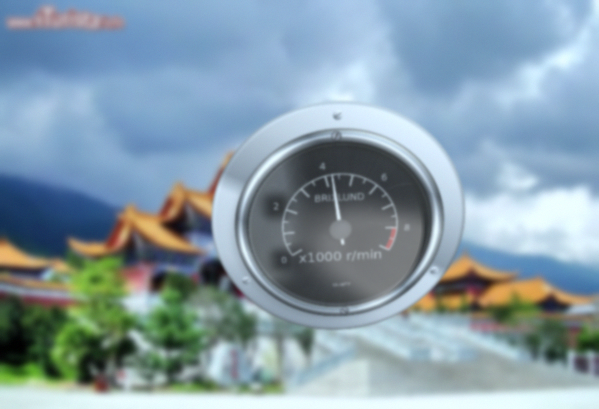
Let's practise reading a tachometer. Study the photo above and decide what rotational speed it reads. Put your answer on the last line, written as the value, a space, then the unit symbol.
4250 rpm
